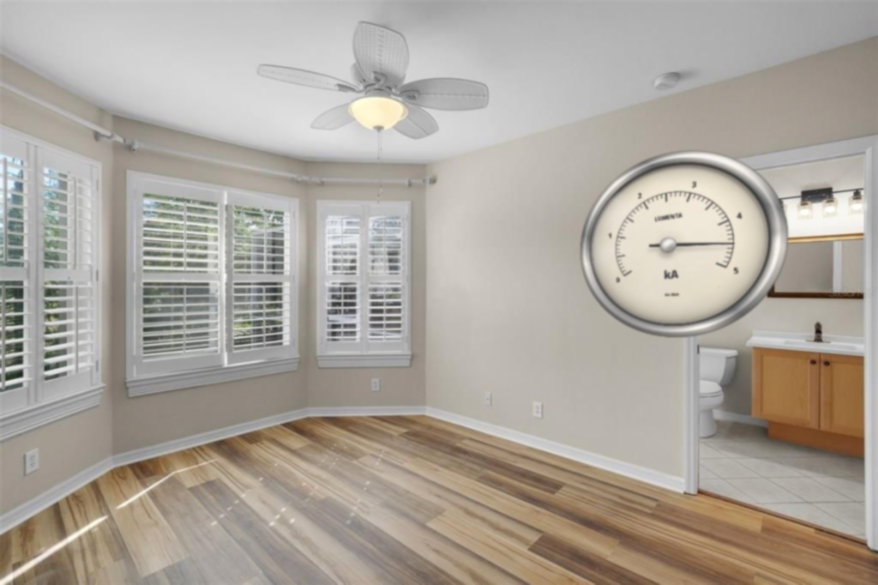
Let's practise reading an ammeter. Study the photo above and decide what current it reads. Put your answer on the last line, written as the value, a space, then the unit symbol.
4.5 kA
